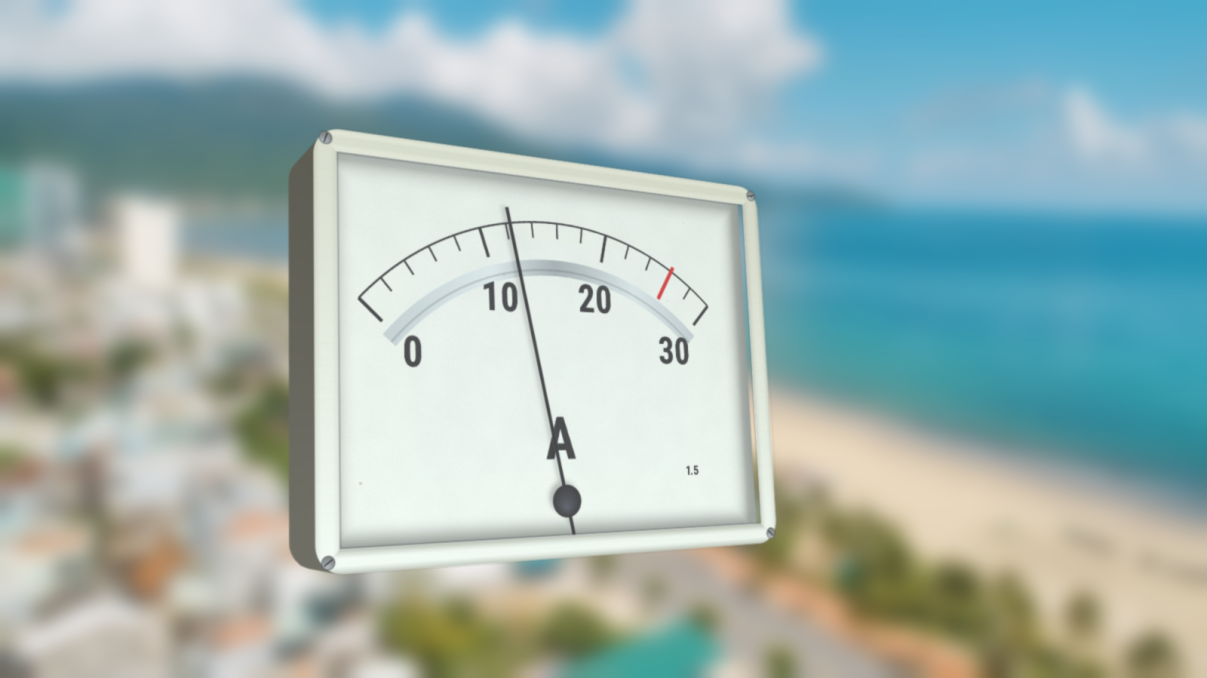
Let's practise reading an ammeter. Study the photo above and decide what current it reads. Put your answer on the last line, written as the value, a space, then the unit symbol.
12 A
